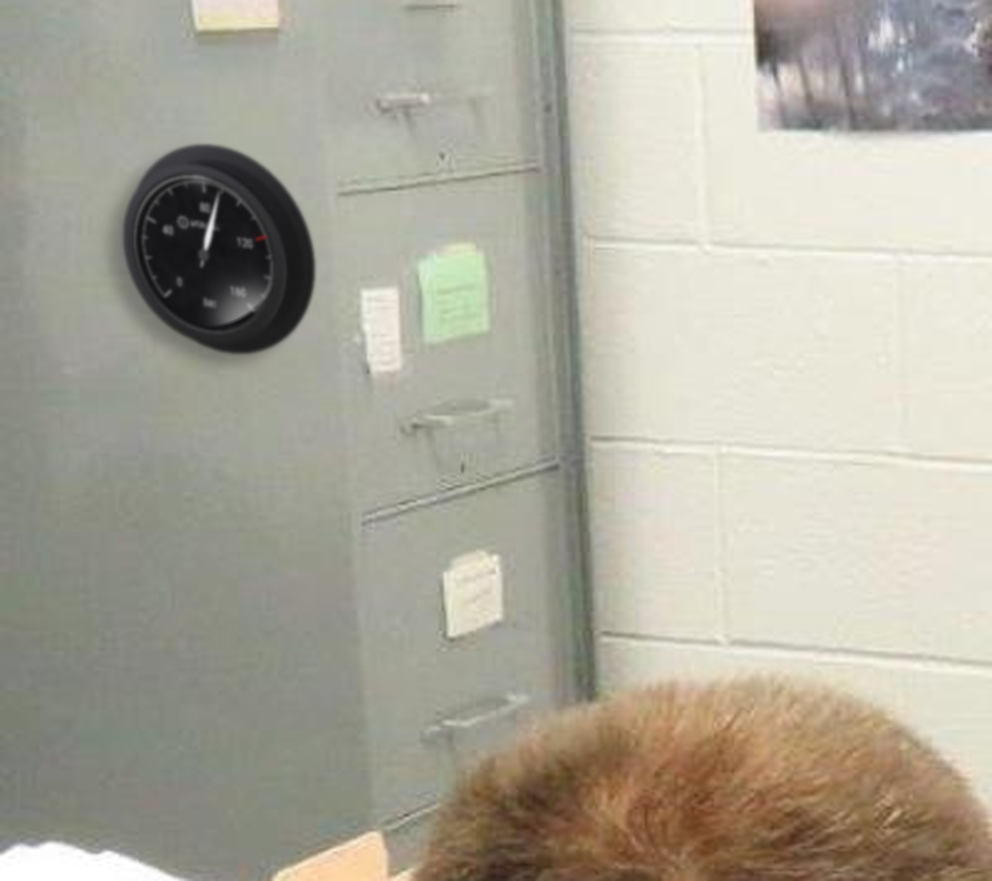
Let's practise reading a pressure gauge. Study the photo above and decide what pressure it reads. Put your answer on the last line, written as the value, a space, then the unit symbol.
90 bar
